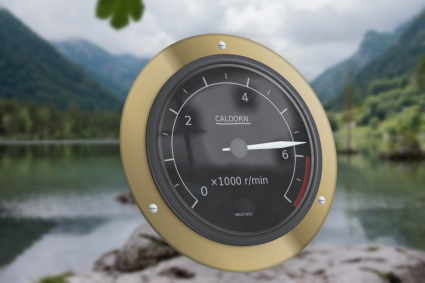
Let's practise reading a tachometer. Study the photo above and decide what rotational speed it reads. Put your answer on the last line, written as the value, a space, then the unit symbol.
5750 rpm
